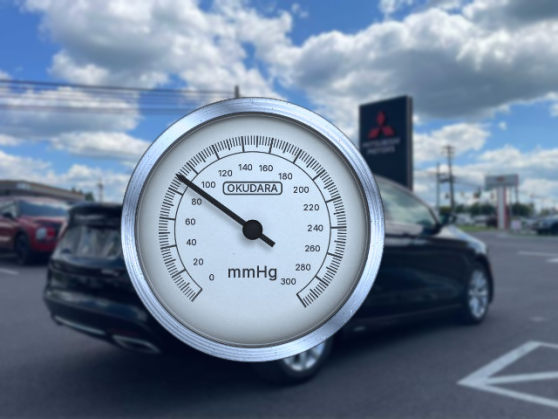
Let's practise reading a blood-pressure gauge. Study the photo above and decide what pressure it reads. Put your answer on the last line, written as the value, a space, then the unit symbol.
90 mmHg
